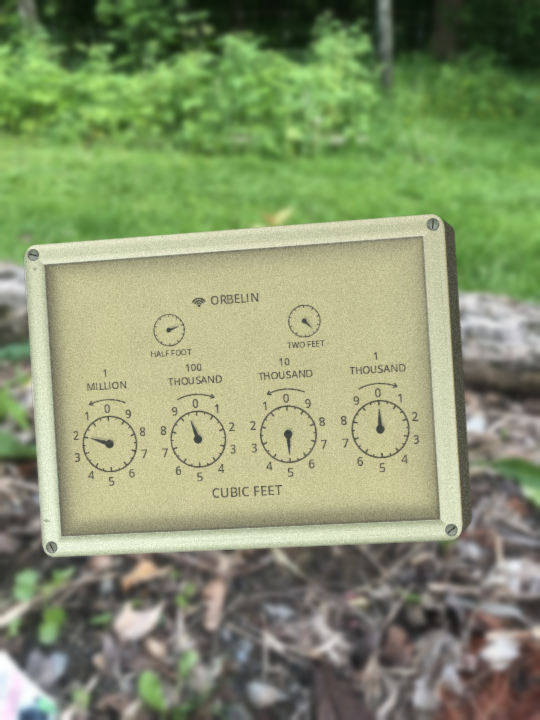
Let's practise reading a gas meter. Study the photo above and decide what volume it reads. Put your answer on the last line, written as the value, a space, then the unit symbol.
195000 ft³
